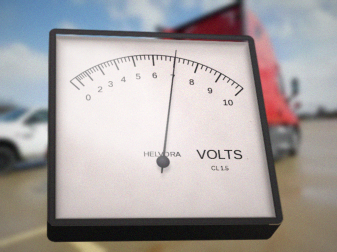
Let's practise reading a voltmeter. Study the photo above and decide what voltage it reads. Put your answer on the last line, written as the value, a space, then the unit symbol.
7 V
